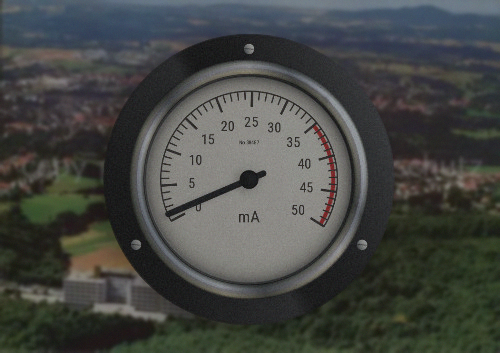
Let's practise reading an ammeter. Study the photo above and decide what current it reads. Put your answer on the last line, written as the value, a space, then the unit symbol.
1 mA
